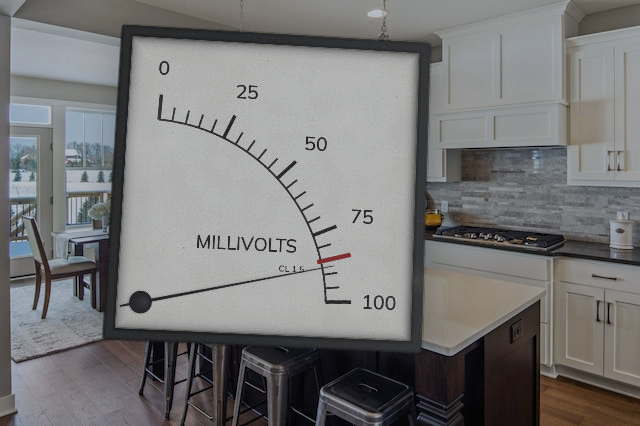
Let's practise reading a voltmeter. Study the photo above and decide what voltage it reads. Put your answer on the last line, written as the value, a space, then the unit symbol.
87.5 mV
